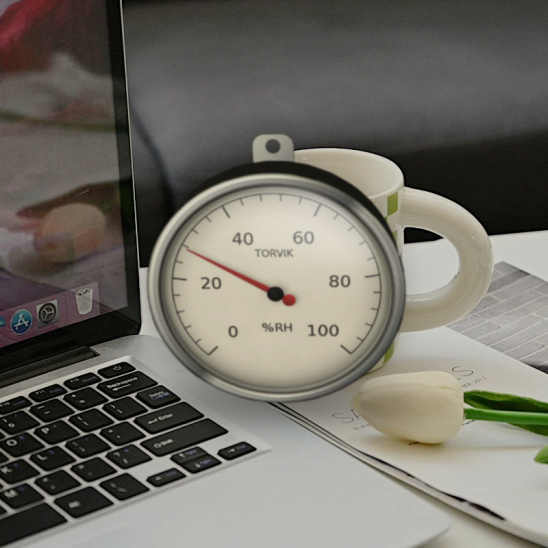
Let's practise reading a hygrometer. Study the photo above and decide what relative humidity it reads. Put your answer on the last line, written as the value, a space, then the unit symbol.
28 %
